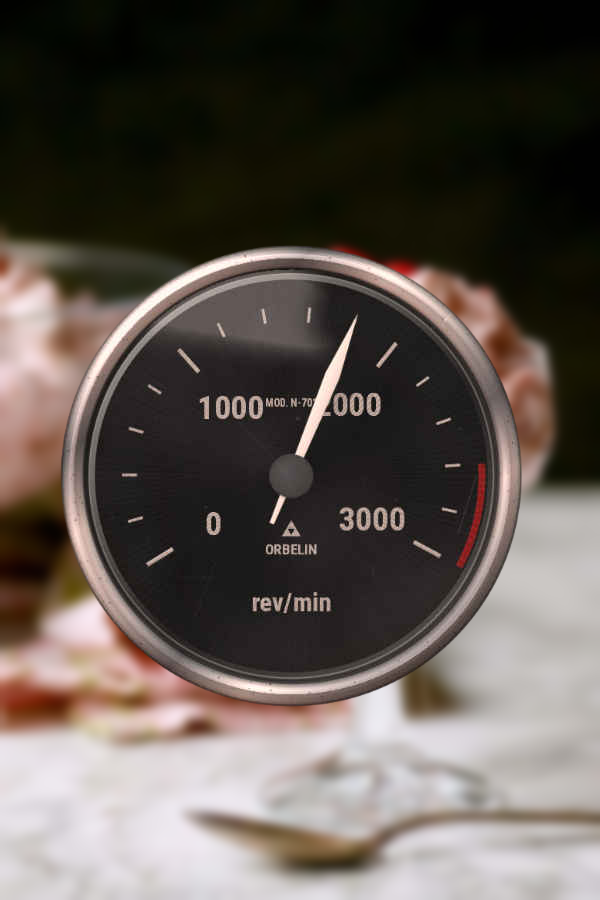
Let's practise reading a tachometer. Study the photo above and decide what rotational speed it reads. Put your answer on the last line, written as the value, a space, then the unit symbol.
1800 rpm
